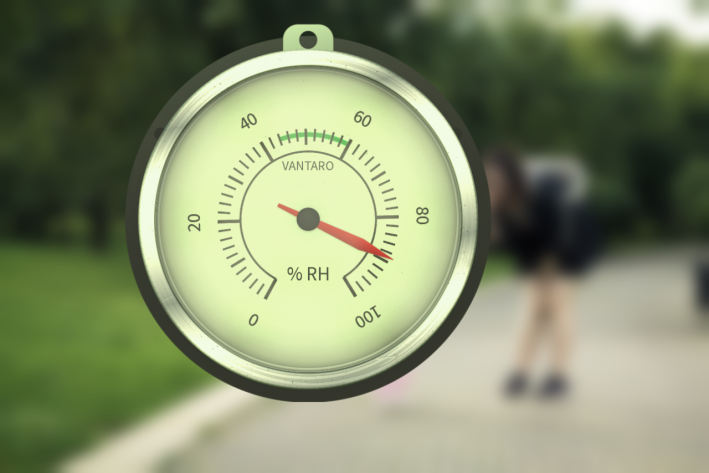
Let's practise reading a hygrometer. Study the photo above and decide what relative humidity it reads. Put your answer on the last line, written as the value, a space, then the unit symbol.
89 %
